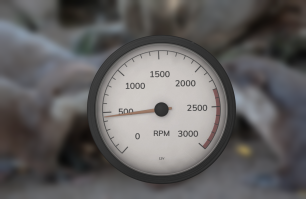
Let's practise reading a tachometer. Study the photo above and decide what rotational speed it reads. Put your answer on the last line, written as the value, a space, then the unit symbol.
450 rpm
